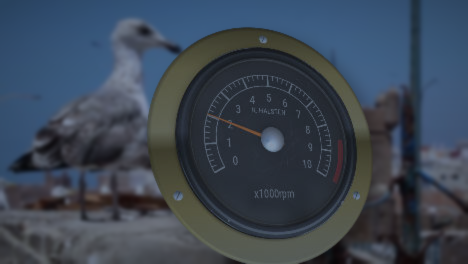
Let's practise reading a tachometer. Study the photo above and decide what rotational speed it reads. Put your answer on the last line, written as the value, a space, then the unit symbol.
2000 rpm
